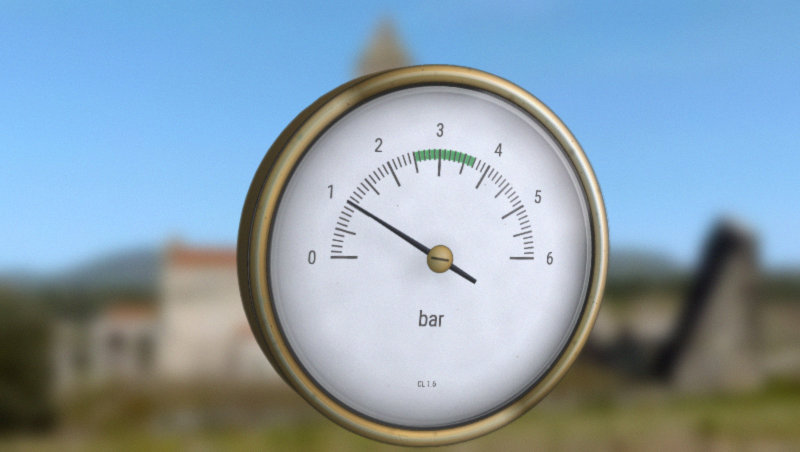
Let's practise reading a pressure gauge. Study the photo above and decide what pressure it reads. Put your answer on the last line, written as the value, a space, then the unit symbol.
1 bar
